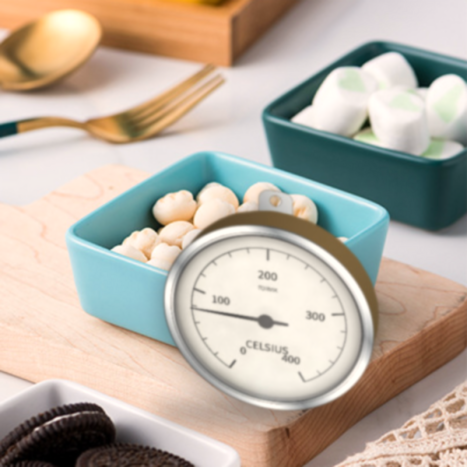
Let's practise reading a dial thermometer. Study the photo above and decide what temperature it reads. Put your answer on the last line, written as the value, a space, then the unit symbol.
80 °C
